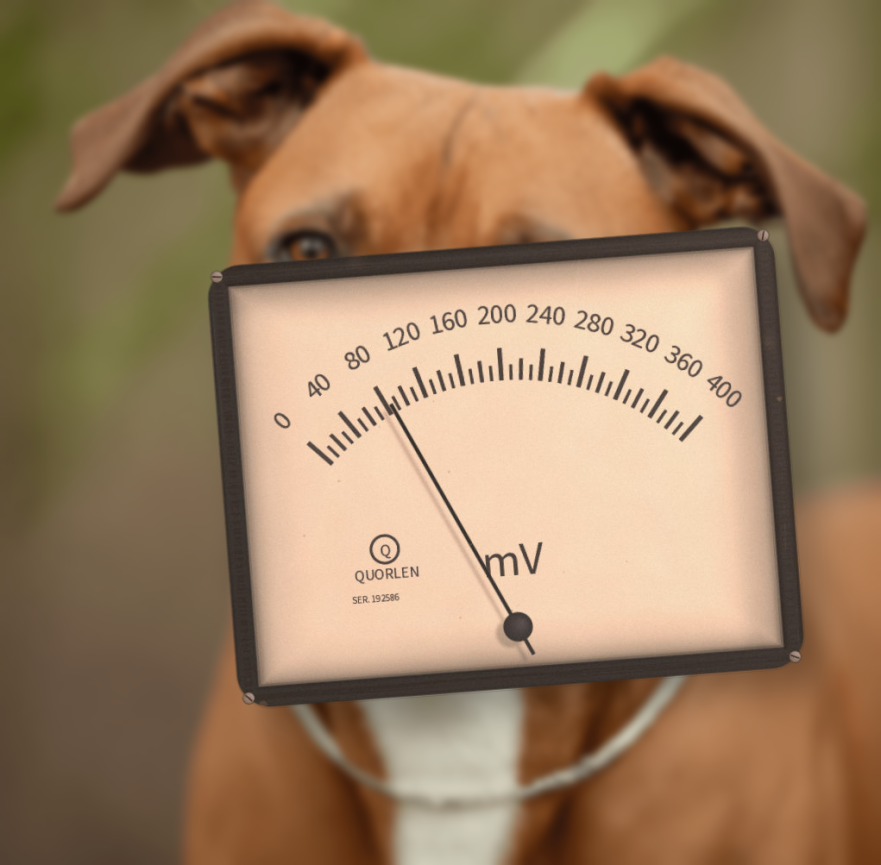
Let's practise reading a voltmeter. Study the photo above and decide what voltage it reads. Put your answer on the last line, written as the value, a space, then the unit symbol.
85 mV
